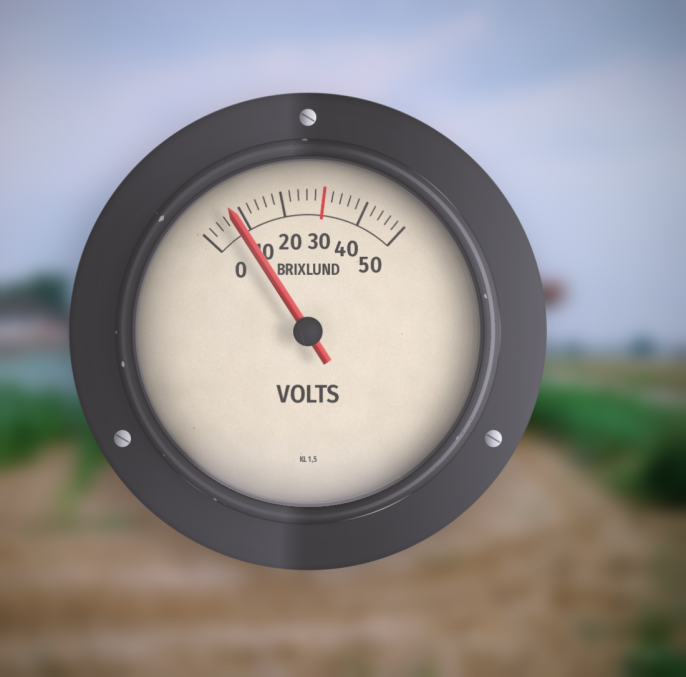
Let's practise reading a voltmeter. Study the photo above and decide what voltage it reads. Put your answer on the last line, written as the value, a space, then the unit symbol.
8 V
